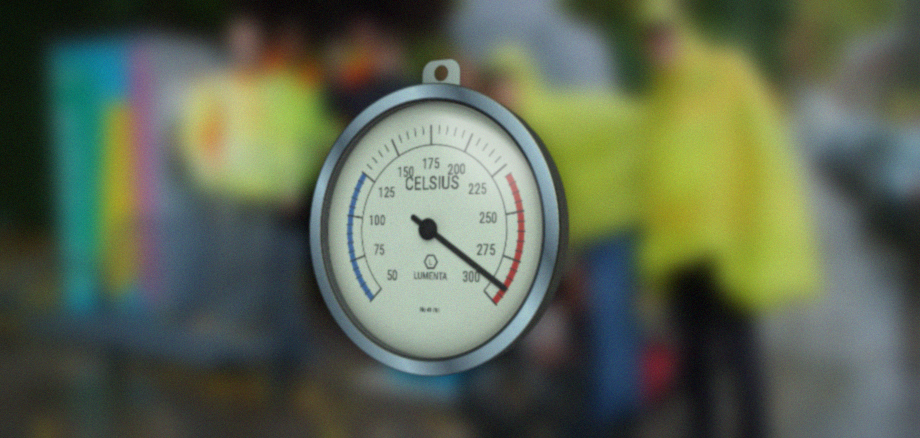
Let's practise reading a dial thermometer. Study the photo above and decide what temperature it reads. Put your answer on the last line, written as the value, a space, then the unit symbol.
290 °C
